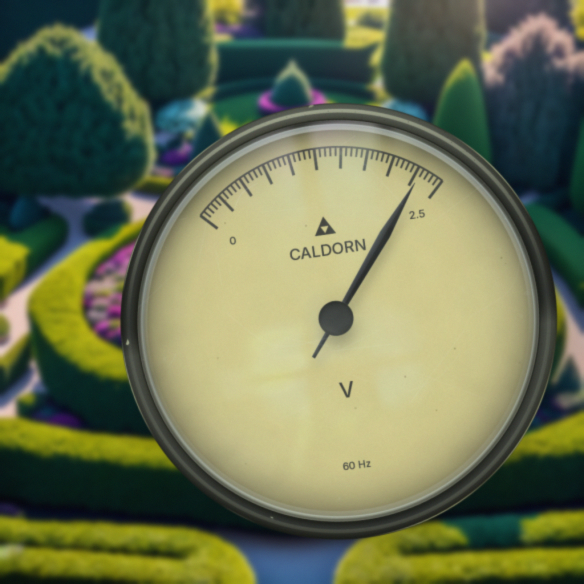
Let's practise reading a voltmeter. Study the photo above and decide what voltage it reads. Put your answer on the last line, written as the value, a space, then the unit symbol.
2.3 V
